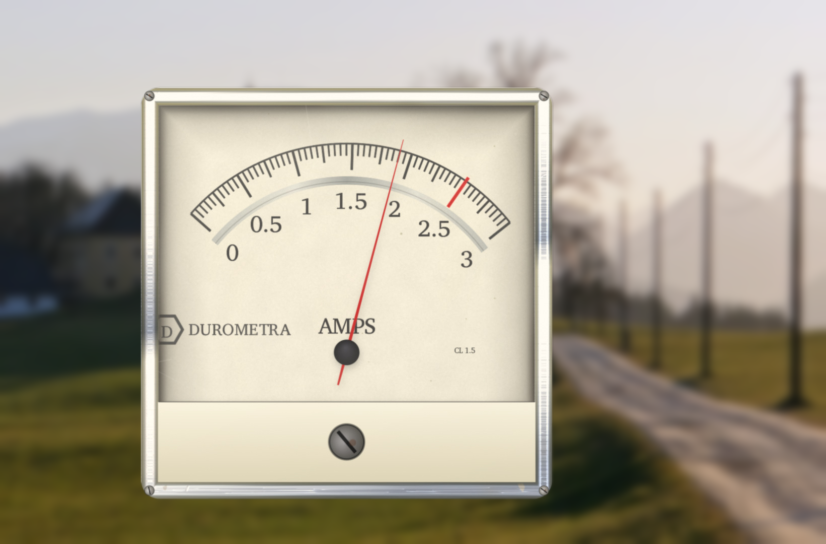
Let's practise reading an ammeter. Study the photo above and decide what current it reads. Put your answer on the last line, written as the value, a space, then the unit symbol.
1.9 A
